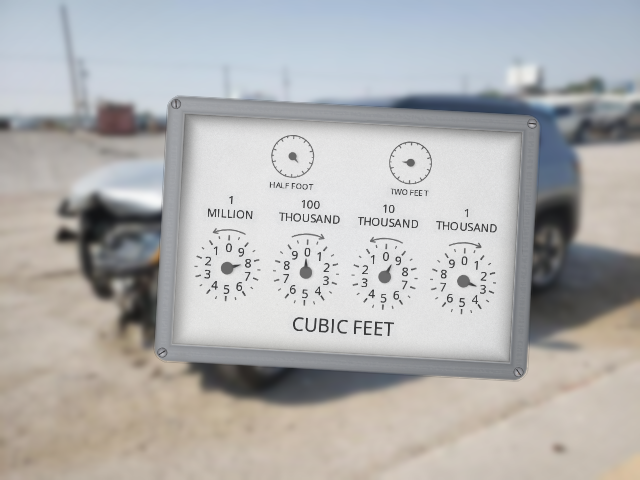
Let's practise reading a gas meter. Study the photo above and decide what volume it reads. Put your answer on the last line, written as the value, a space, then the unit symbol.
799300 ft³
